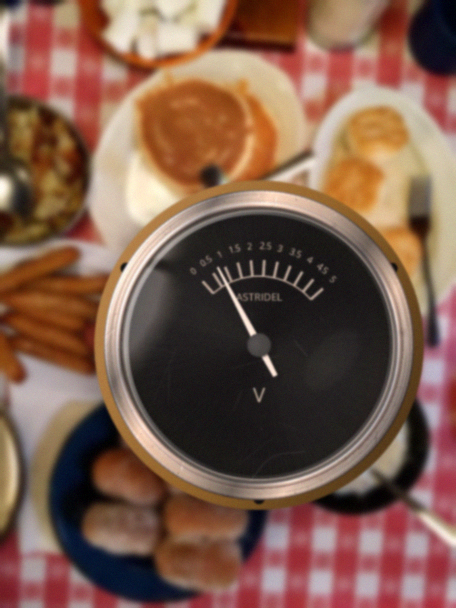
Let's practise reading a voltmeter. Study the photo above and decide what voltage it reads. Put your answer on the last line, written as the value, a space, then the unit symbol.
0.75 V
